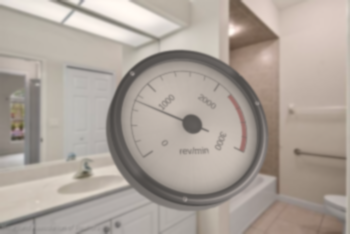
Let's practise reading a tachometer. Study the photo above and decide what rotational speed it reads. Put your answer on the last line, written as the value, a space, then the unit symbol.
700 rpm
